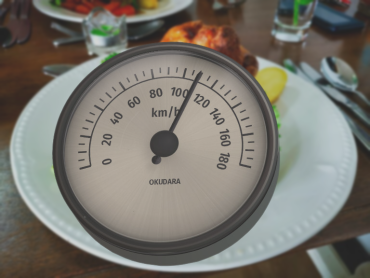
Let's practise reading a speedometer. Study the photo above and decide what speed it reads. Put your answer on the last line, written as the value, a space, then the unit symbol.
110 km/h
